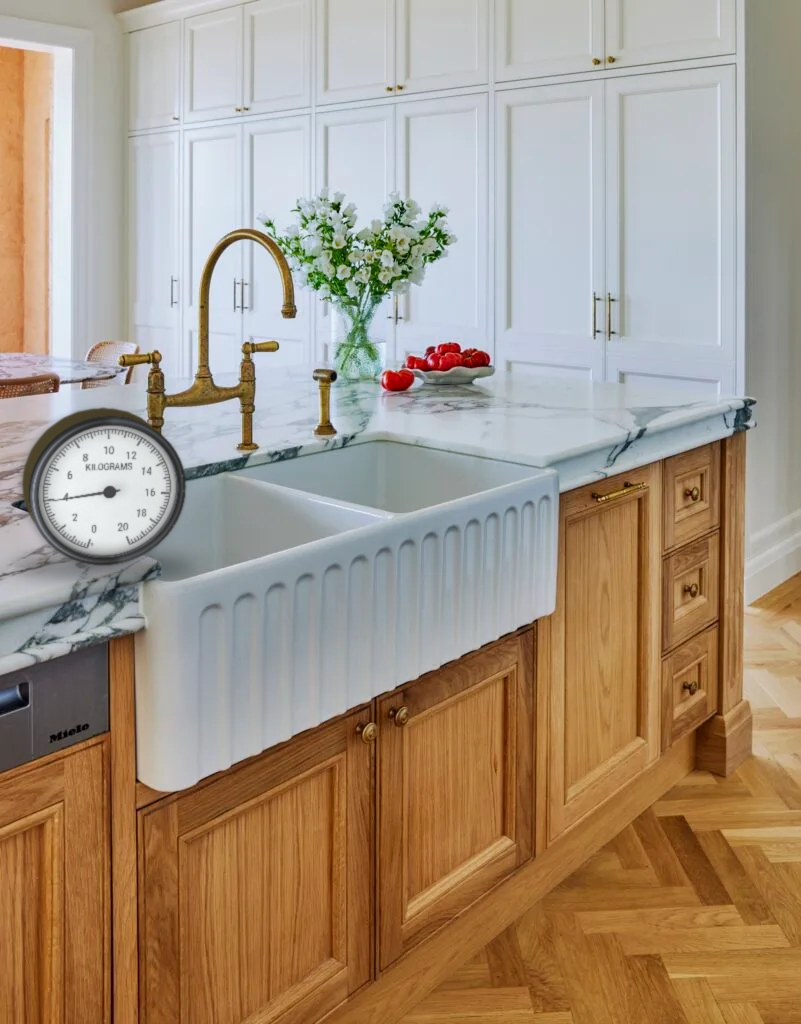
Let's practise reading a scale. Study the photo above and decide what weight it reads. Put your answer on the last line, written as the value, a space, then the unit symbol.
4 kg
